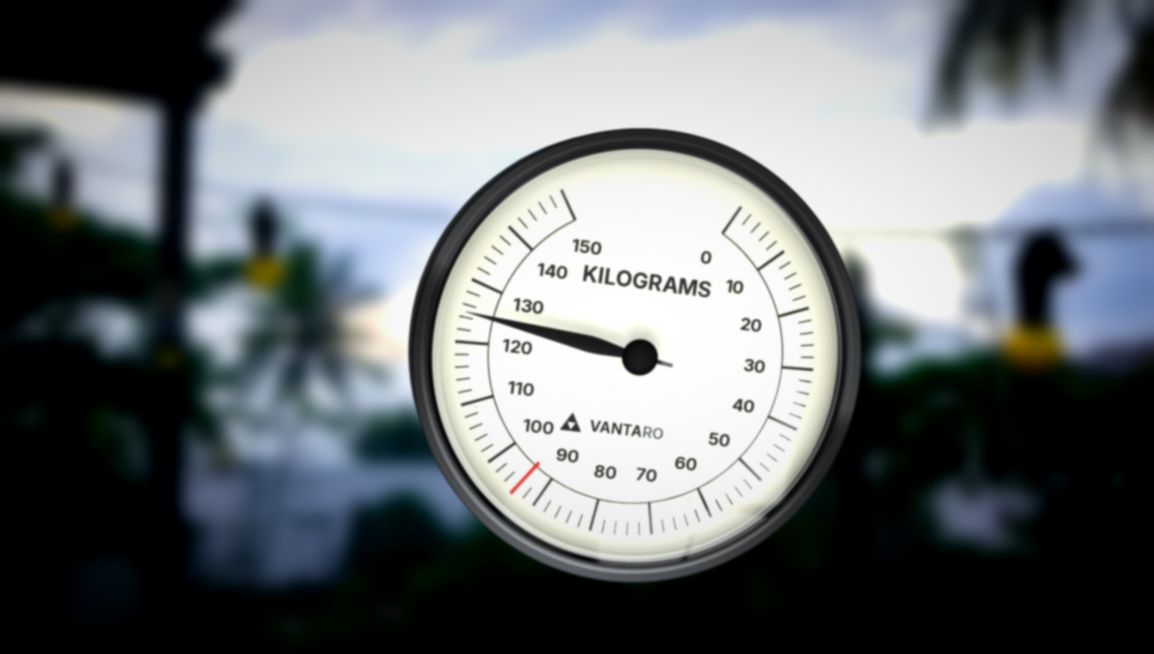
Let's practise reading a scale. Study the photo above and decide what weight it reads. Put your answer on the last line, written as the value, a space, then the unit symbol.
125 kg
